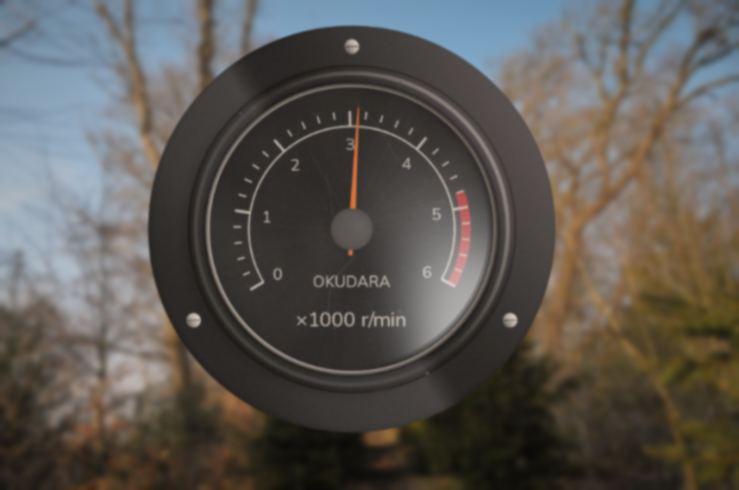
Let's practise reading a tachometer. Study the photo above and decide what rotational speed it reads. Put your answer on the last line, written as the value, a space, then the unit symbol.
3100 rpm
